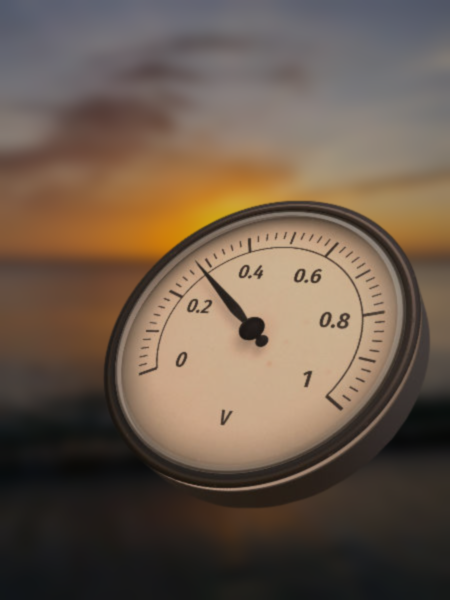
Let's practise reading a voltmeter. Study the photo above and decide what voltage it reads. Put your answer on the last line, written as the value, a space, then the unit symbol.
0.28 V
